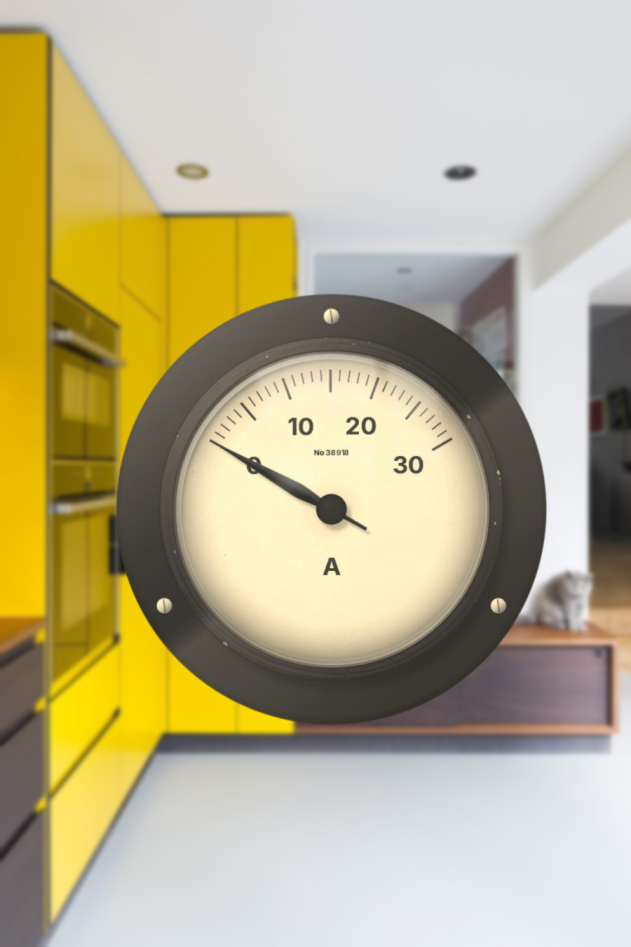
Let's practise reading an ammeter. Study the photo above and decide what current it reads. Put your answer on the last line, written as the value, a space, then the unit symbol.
0 A
